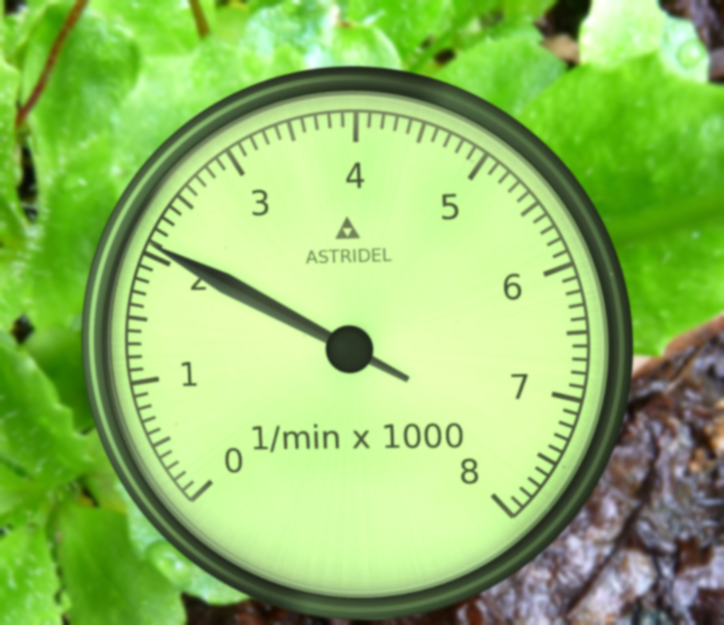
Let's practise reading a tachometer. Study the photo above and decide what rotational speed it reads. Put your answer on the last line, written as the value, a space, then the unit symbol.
2100 rpm
